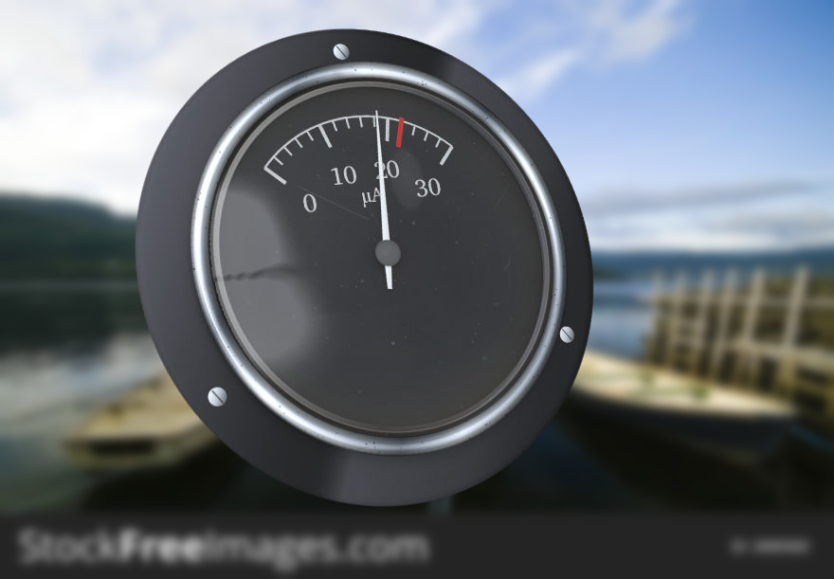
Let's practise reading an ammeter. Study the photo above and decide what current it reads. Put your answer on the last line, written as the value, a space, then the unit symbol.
18 µA
